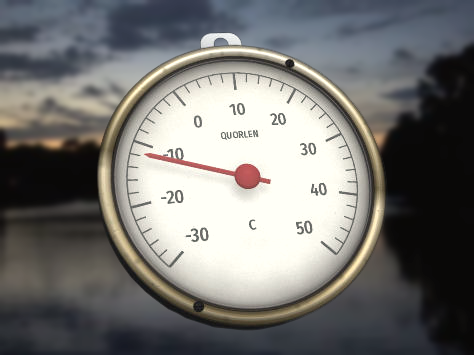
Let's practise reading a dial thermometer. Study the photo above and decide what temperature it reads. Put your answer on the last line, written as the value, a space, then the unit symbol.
-12 °C
